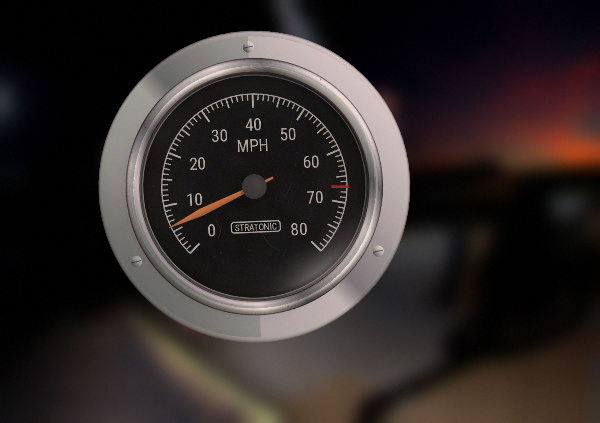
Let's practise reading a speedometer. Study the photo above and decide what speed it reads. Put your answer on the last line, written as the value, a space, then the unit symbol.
6 mph
